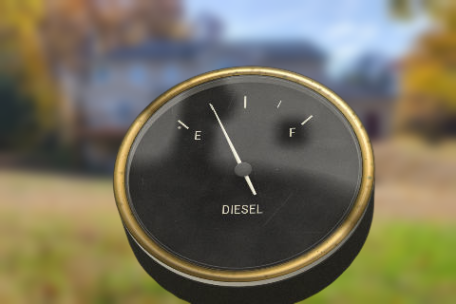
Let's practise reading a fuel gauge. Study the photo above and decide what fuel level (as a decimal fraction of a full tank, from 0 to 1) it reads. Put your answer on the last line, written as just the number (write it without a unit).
0.25
